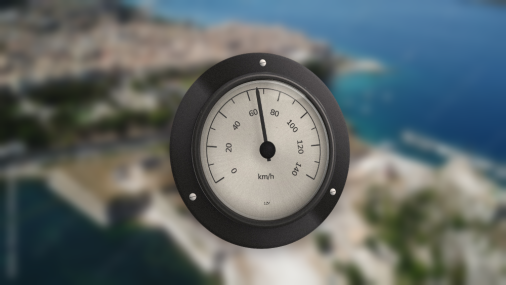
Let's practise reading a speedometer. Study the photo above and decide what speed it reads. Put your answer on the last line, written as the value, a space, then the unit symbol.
65 km/h
